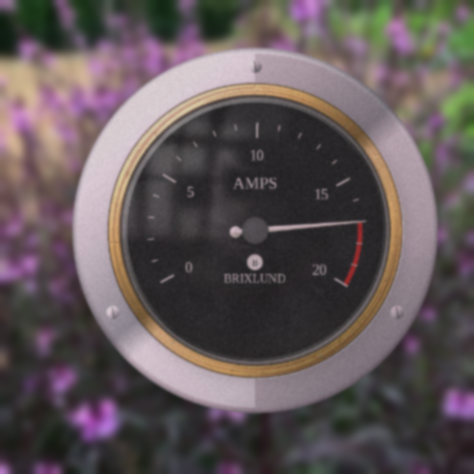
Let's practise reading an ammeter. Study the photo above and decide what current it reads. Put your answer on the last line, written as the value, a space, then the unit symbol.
17 A
